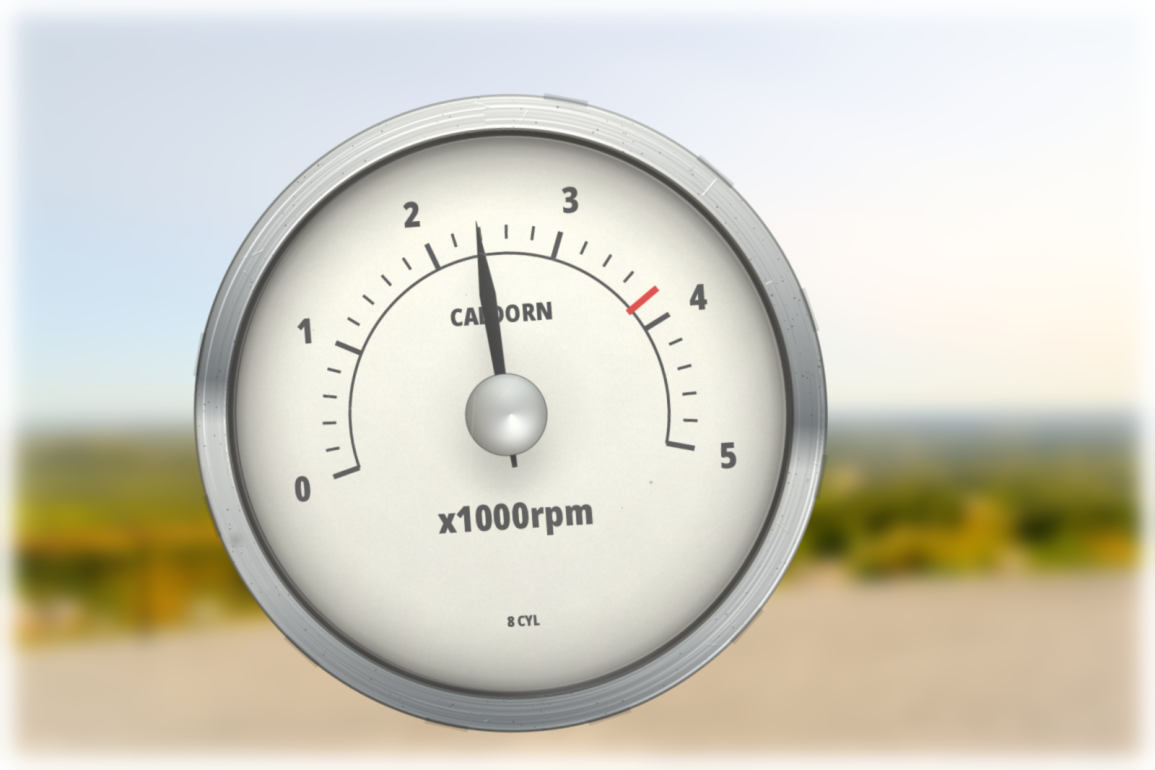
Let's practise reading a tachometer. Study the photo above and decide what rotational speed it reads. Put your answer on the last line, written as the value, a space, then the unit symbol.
2400 rpm
